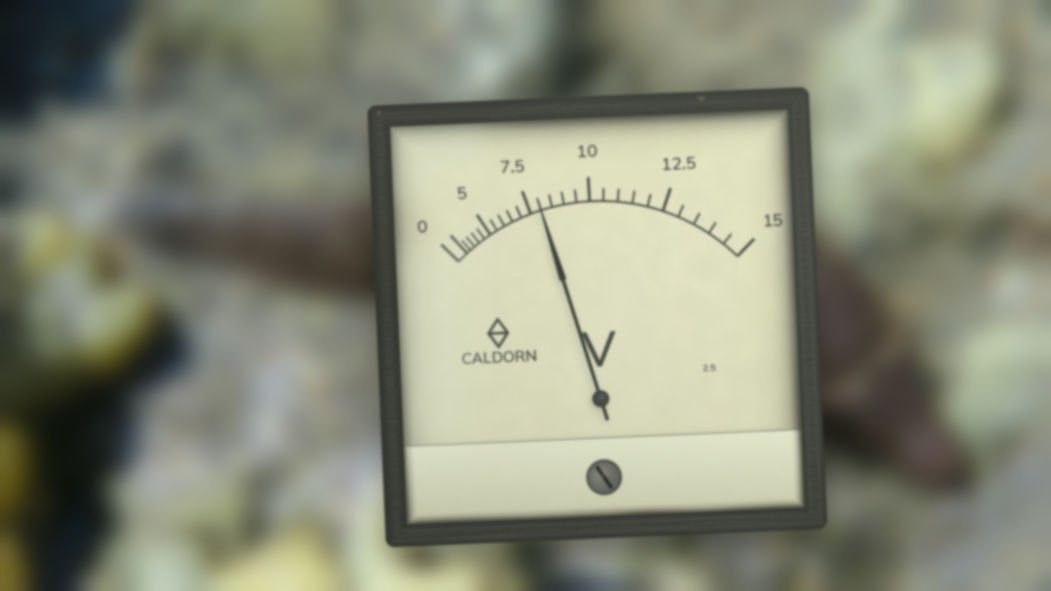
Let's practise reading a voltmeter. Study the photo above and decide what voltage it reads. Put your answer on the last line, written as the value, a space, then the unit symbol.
8 V
